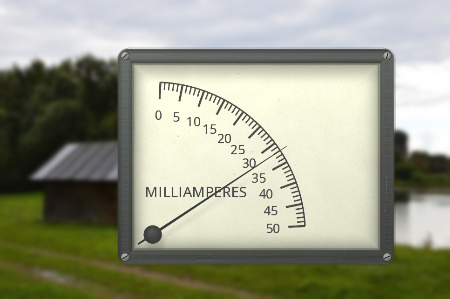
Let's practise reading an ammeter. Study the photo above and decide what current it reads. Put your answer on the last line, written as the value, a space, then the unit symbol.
32 mA
